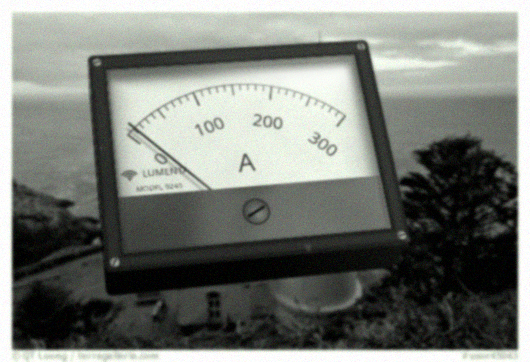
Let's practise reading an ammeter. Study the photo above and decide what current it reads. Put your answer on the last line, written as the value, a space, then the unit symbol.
10 A
